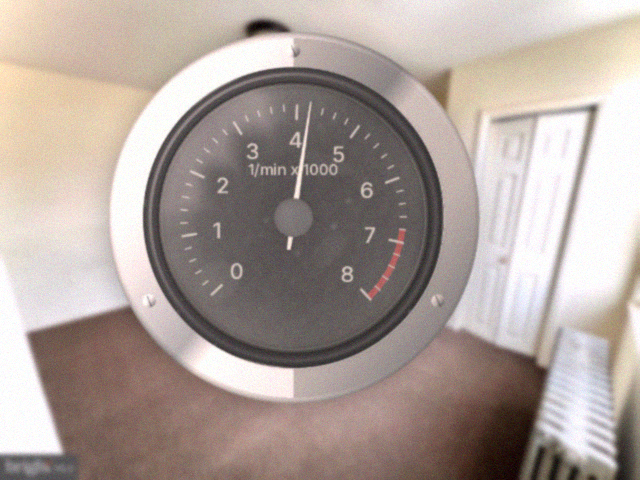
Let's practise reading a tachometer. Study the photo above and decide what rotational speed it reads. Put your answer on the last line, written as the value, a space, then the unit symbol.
4200 rpm
